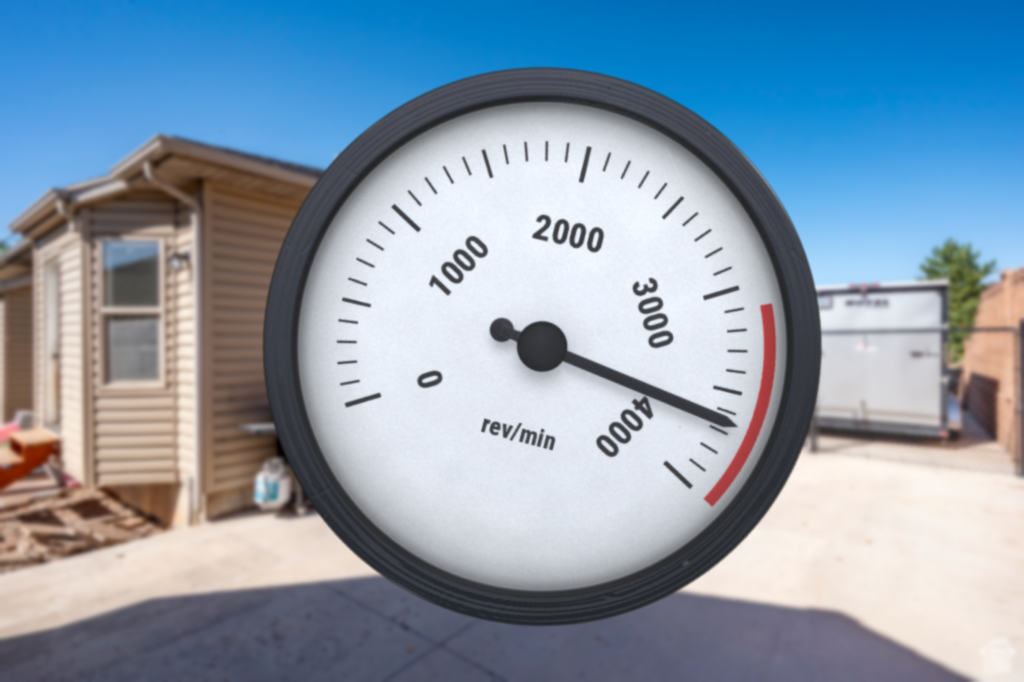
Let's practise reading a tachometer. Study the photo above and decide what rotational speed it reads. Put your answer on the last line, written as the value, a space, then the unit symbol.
3650 rpm
